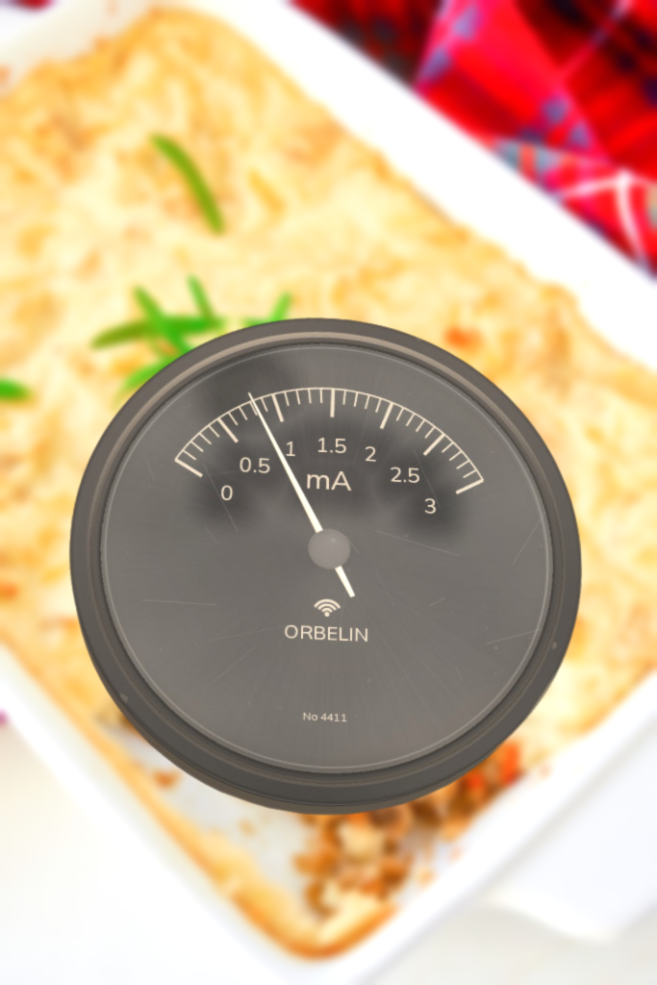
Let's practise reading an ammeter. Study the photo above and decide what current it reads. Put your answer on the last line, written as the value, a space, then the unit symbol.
0.8 mA
